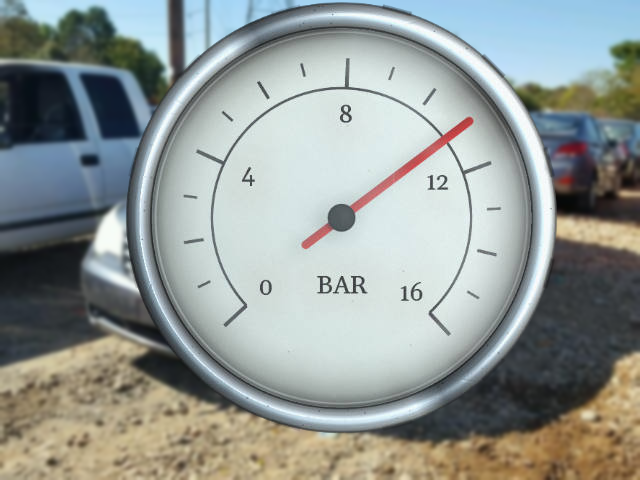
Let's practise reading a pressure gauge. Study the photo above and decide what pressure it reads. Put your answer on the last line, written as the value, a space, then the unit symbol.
11 bar
